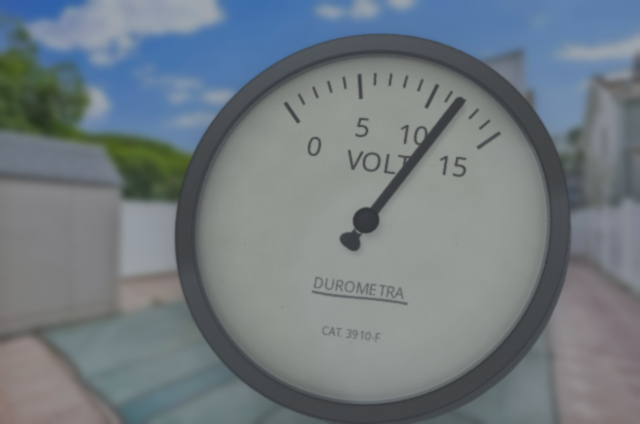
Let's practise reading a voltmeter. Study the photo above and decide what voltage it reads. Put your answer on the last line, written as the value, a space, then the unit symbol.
12 V
